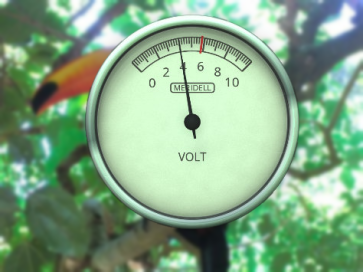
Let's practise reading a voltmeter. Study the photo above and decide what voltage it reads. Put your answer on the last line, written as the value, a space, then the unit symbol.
4 V
